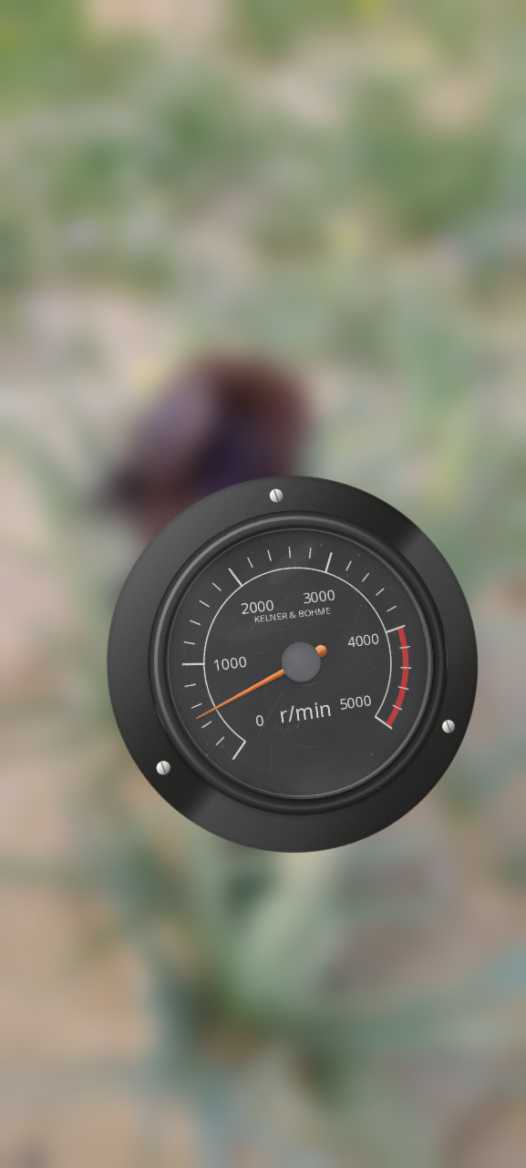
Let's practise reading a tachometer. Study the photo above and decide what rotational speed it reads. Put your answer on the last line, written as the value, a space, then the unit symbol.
500 rpm
